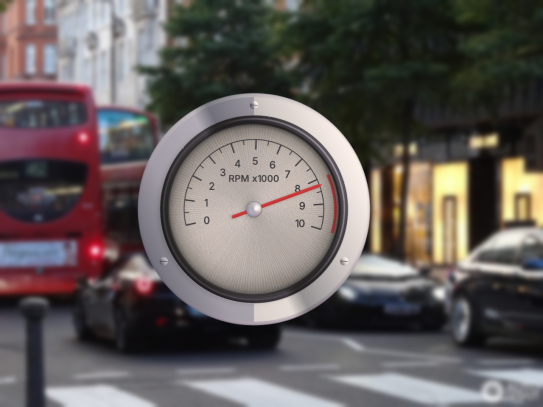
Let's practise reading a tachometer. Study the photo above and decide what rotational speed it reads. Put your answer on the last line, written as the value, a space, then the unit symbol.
8250 rpm
